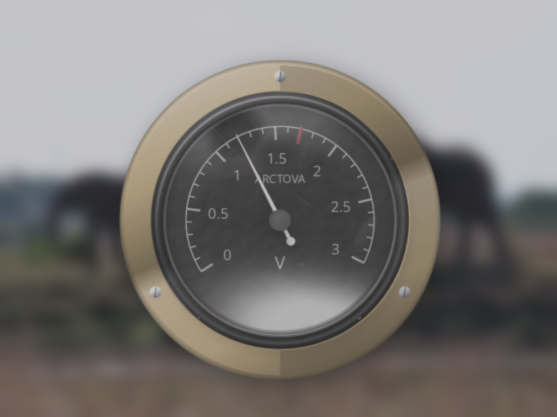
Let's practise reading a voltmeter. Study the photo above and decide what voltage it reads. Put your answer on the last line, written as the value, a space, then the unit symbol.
1.2 V
